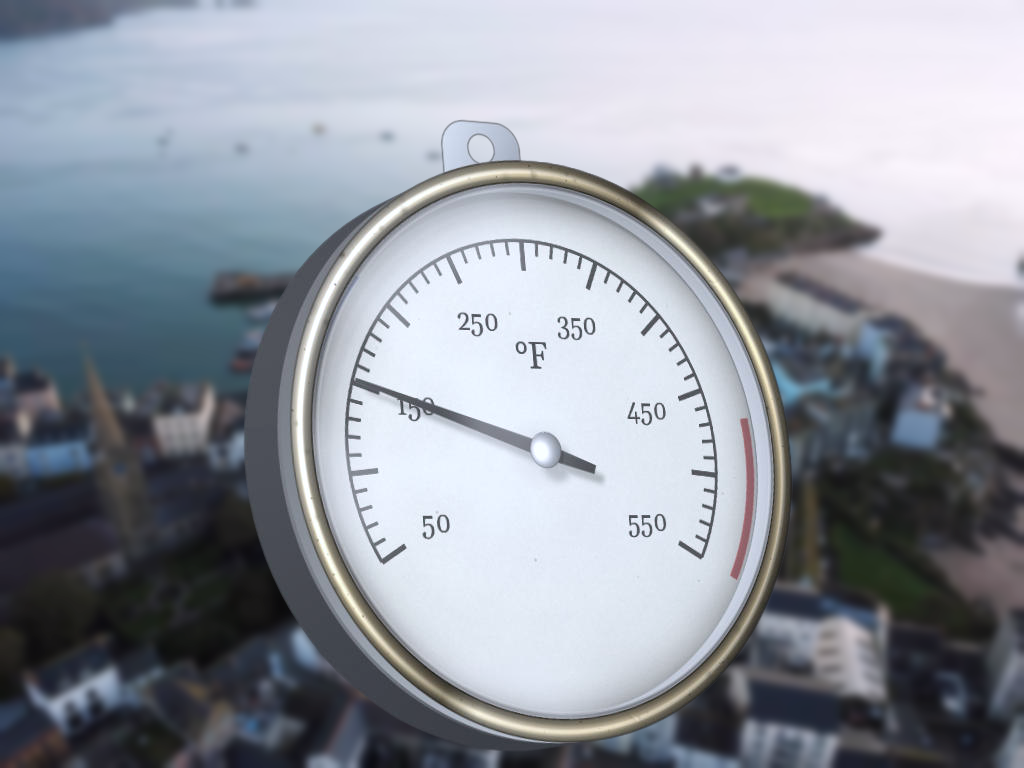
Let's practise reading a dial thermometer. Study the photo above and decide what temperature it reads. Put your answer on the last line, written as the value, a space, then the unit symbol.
150 °F
